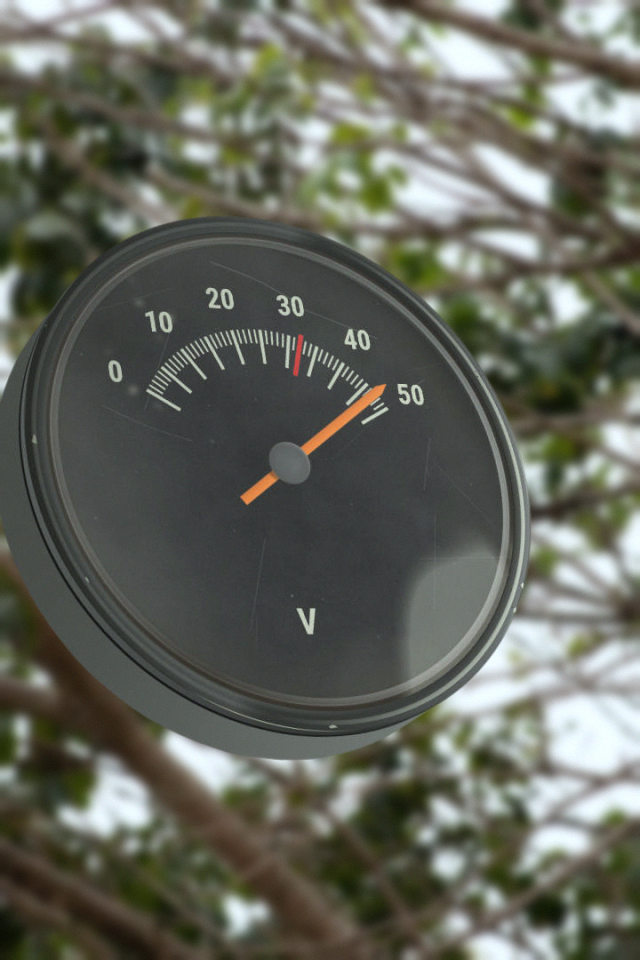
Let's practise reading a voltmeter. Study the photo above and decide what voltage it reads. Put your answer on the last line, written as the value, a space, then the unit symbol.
47 V
